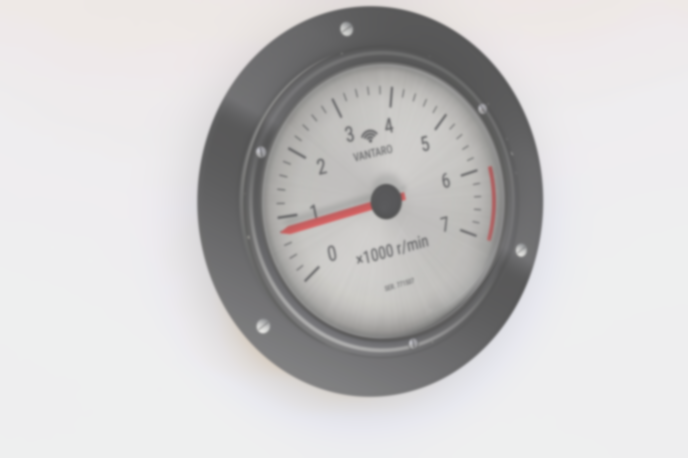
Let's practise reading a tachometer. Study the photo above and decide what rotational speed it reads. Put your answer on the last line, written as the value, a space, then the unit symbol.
800 rpm
